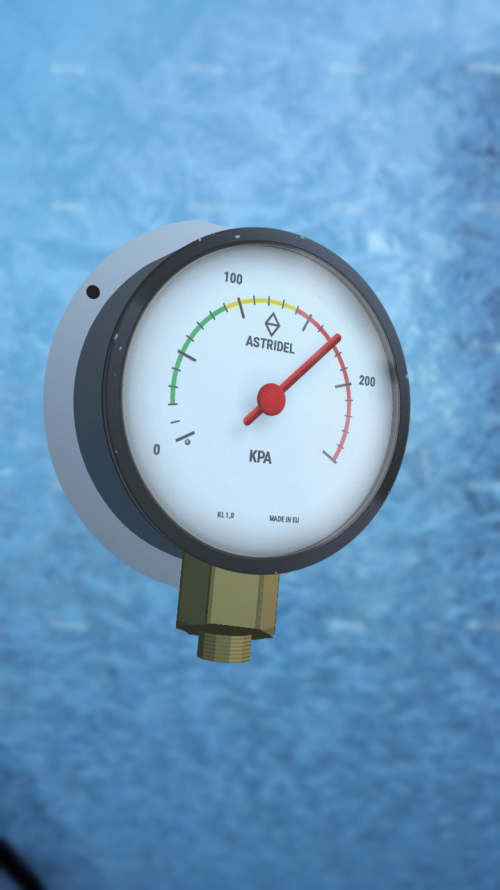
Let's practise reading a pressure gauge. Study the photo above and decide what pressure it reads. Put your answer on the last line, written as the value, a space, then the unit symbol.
170 kPa
